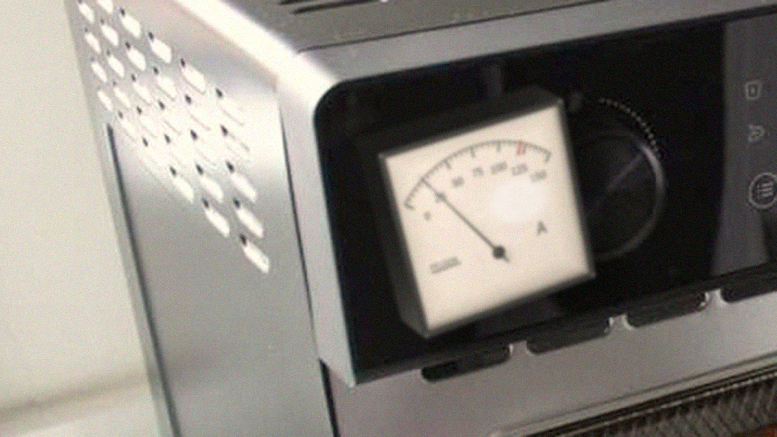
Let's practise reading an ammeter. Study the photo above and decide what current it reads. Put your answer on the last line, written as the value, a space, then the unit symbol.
25 A
